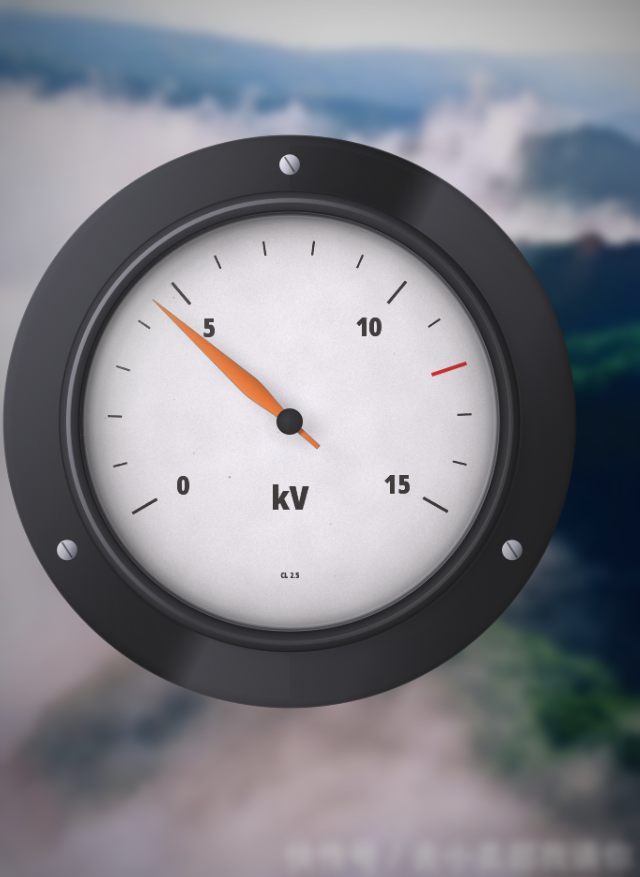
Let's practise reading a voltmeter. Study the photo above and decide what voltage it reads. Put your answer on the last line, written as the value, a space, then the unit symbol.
4.5 kV
